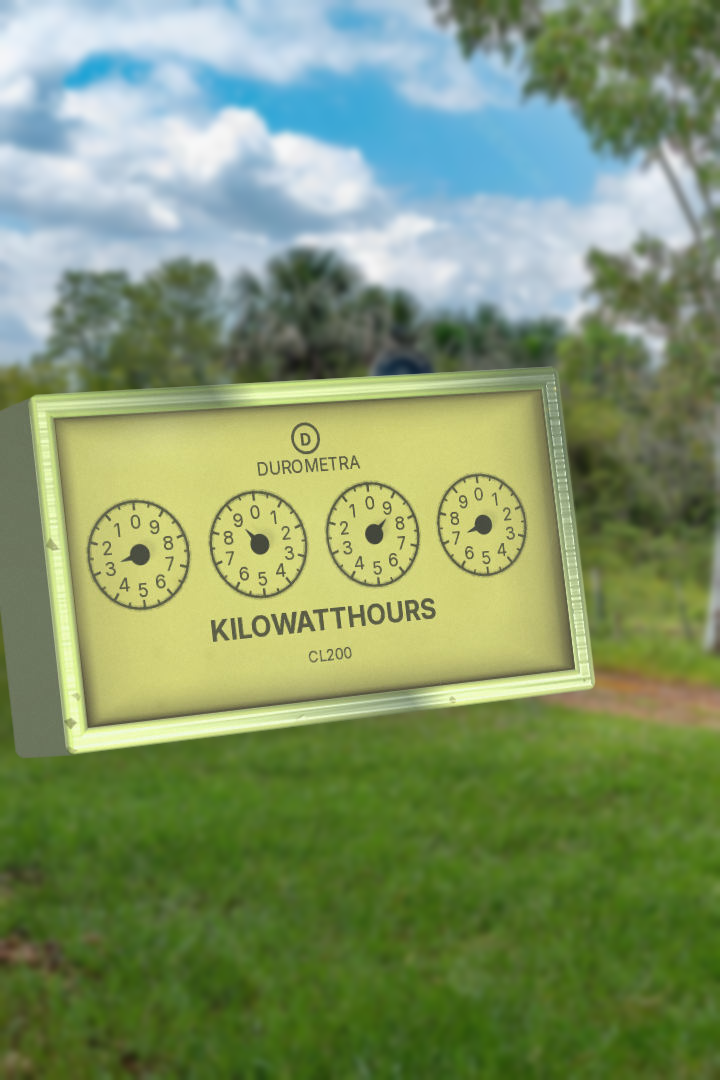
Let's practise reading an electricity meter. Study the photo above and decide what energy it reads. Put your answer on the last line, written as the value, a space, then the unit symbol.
2887 kWh
